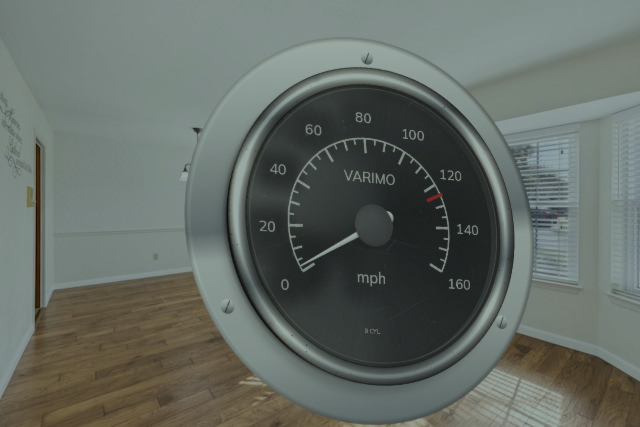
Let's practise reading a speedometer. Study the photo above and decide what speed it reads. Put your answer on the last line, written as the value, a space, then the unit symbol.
2.5 mph
